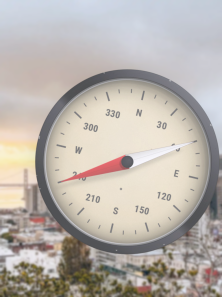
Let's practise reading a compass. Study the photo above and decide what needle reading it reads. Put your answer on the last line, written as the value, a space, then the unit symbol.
240 °
